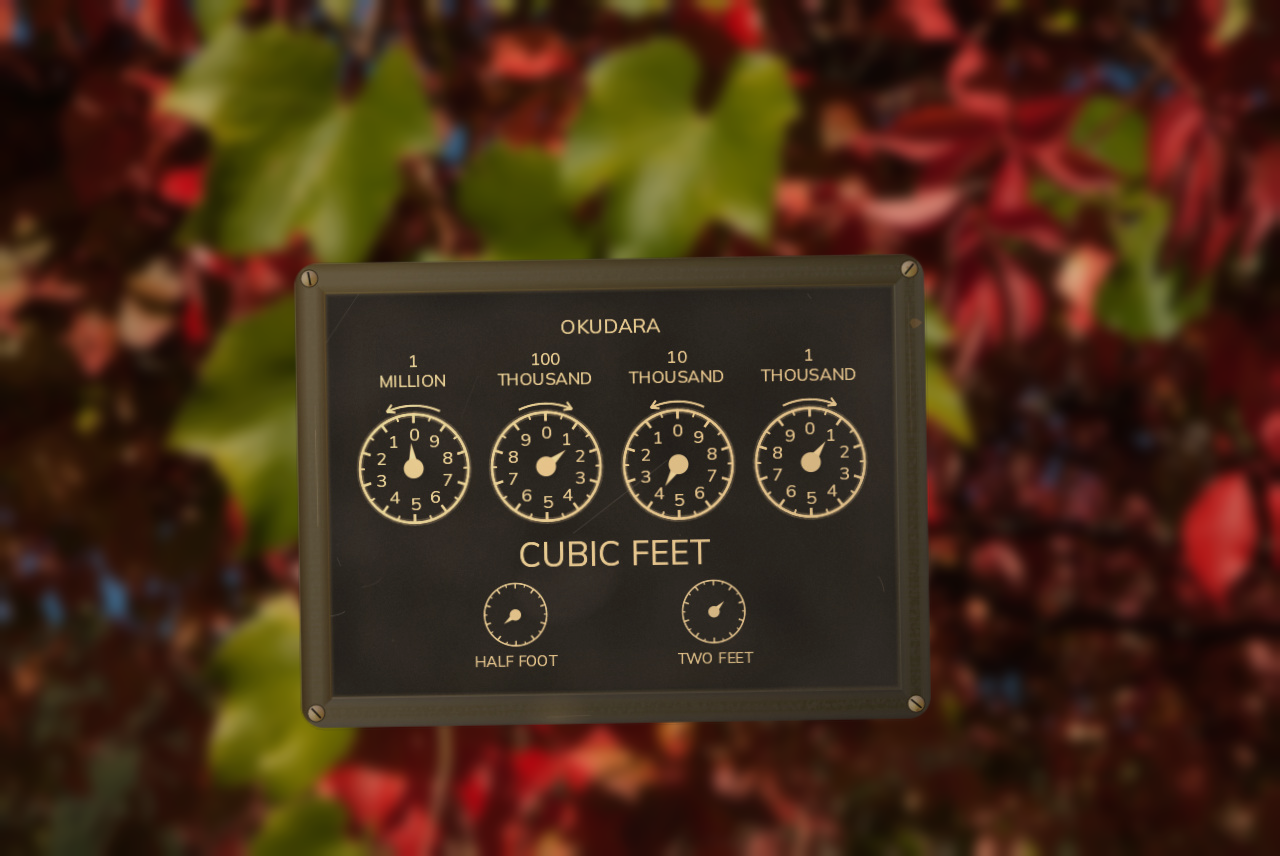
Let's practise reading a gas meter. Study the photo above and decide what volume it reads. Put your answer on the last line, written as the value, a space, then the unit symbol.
14100 ft³
